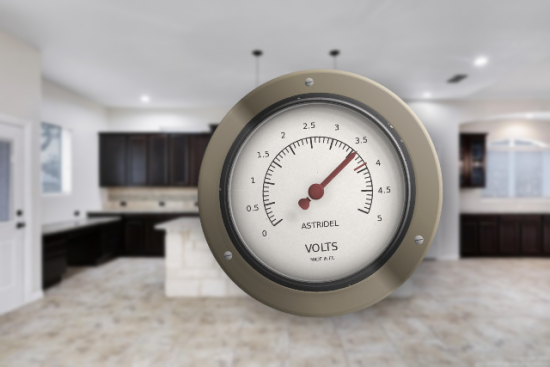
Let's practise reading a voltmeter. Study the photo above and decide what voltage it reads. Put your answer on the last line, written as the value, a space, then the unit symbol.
3.6 V
